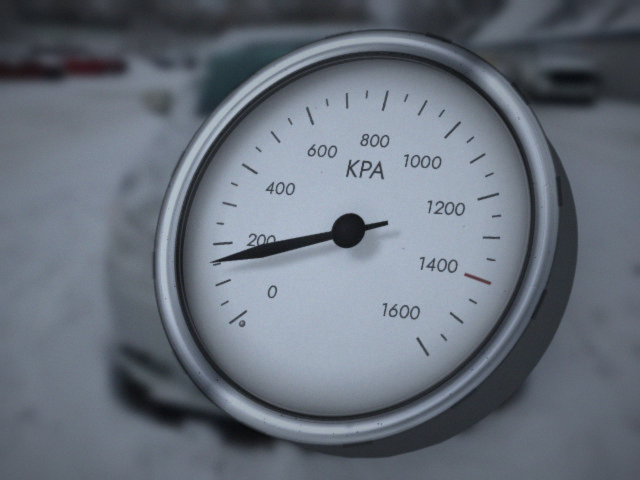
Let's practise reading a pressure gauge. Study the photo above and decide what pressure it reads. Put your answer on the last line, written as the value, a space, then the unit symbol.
150 kPa
